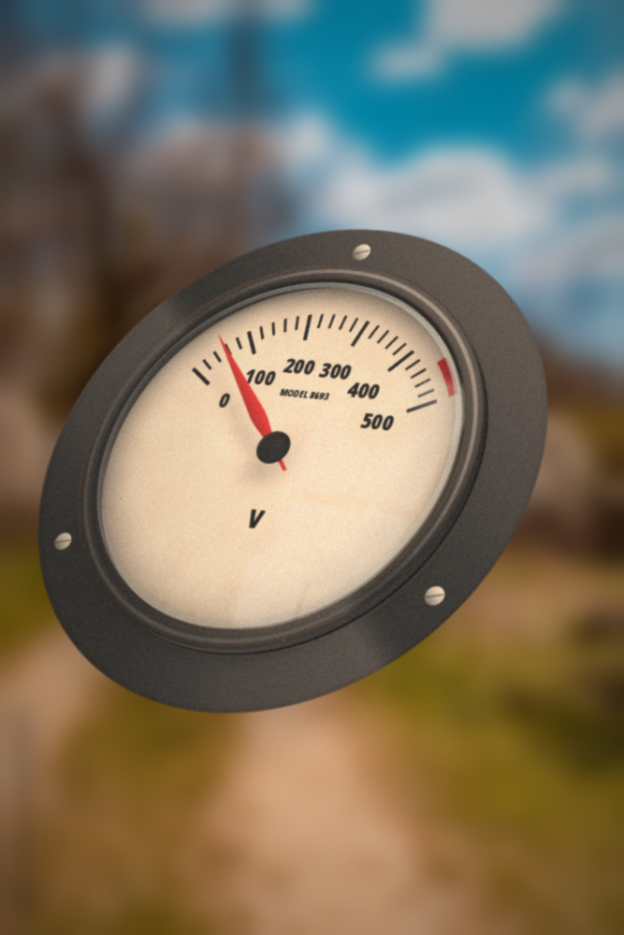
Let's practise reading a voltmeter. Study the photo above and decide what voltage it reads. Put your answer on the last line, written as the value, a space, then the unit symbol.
60 V
